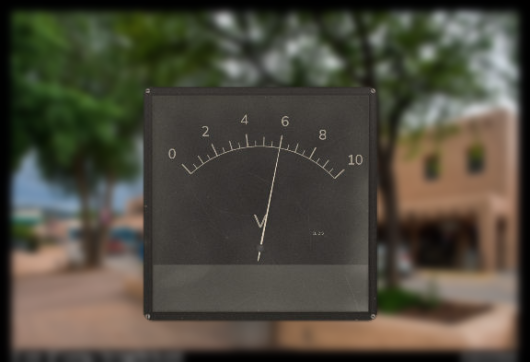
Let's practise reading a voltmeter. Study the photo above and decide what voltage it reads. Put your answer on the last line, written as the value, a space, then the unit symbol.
6 V
